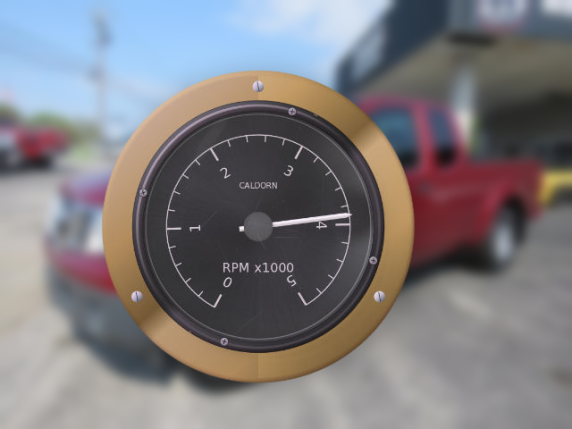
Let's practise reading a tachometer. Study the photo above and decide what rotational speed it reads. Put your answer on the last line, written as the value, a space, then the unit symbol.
3900 rpm
